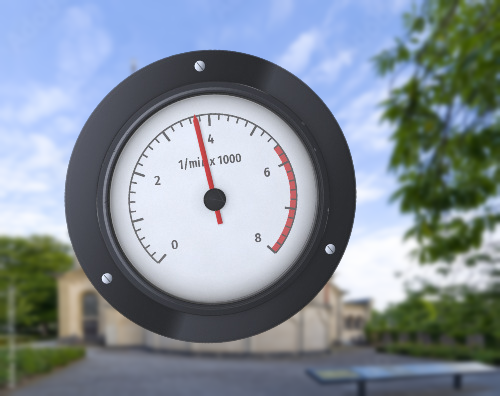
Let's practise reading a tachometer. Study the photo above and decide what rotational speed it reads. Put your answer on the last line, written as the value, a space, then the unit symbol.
3700 rpm
